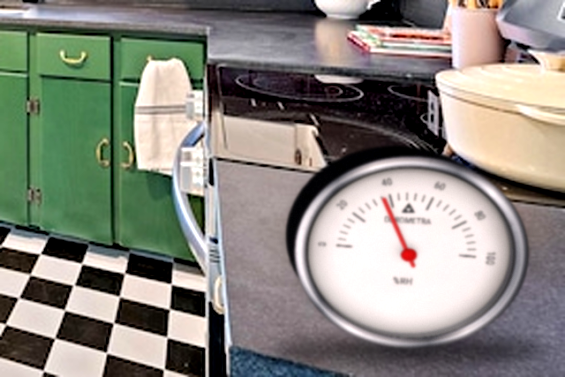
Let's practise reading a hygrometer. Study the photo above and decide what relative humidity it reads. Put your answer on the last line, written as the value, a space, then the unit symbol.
36 %
